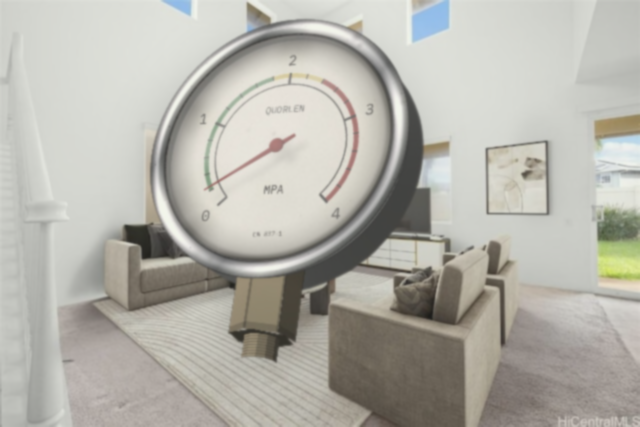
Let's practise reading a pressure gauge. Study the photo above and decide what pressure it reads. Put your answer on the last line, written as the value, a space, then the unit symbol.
0.2 MPa
